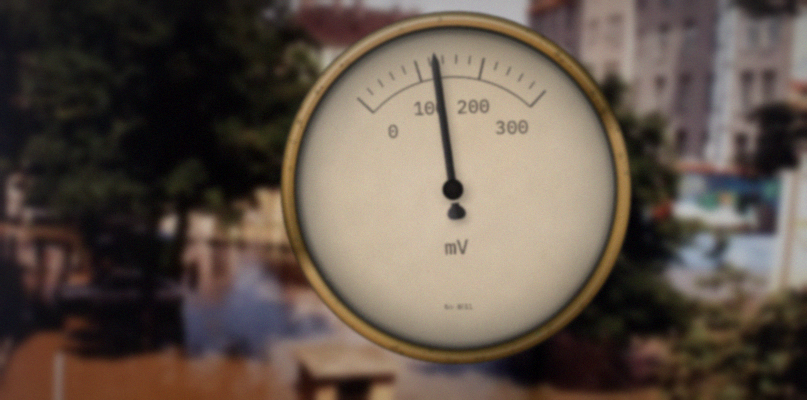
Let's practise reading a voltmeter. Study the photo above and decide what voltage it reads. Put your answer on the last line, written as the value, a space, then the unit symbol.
130 mV
